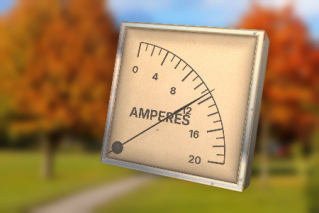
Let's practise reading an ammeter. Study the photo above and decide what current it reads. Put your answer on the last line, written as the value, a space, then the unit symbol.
11.5 A
